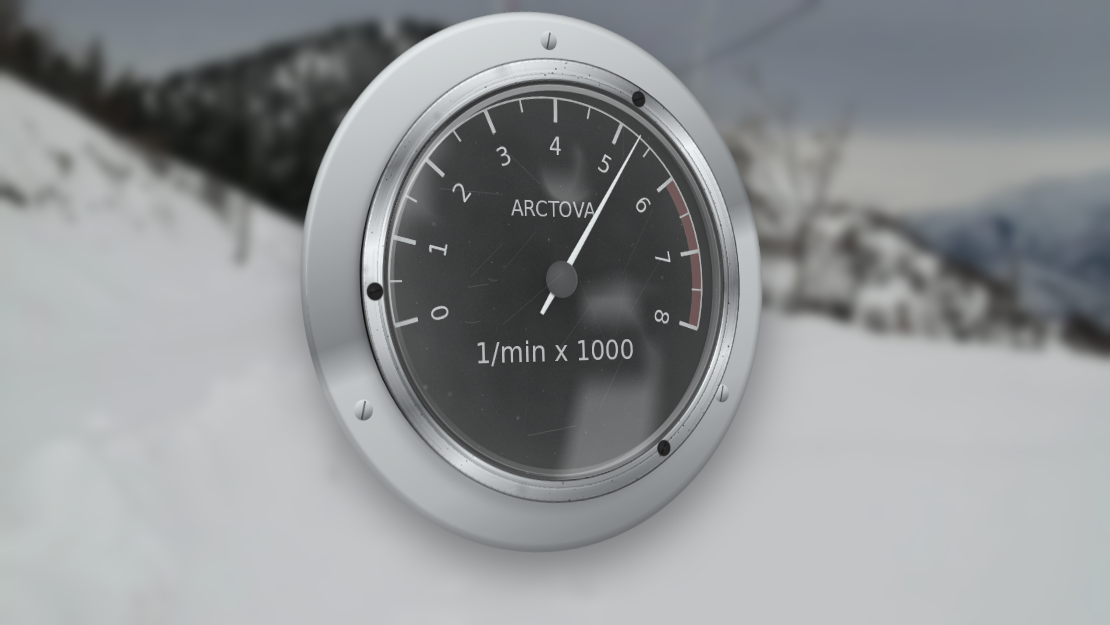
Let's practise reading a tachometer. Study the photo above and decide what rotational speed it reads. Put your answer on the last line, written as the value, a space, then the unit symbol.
5250 rpm
